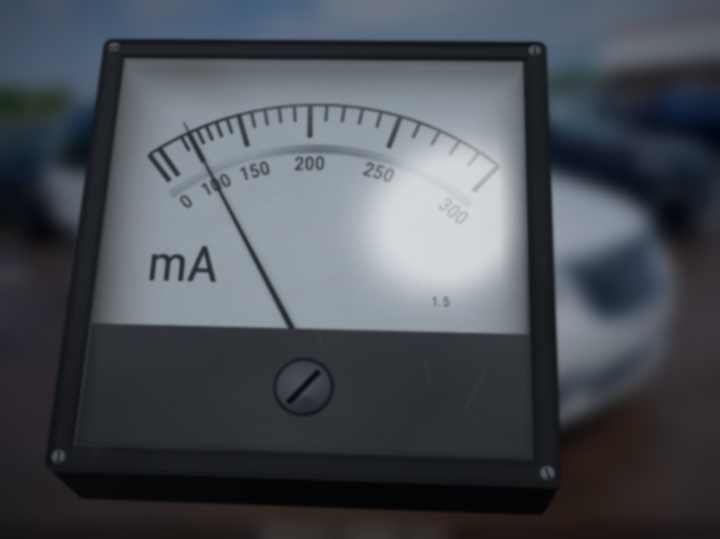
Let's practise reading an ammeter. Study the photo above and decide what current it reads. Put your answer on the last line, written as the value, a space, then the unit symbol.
100 mA
